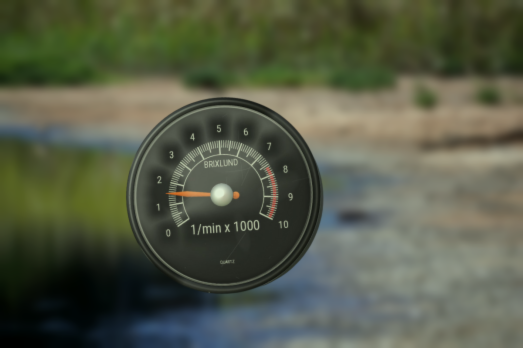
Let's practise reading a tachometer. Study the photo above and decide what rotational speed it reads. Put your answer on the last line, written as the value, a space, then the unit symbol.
1500 rpm
